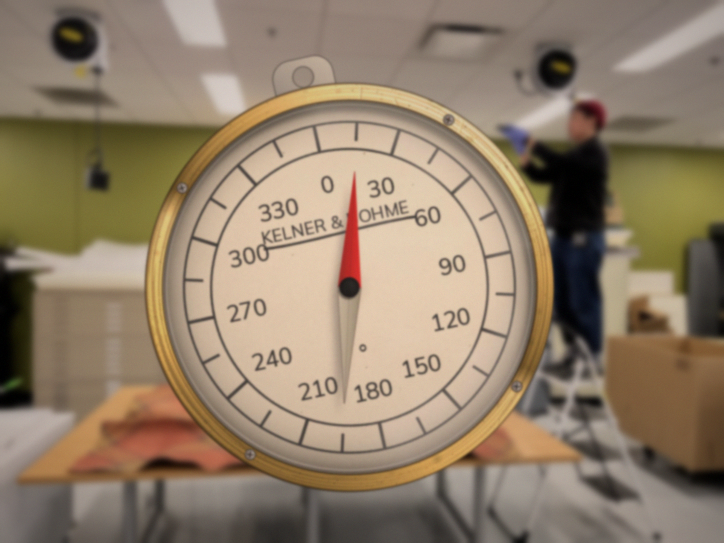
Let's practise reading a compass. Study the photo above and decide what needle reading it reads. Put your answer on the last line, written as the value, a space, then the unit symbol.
15 °
